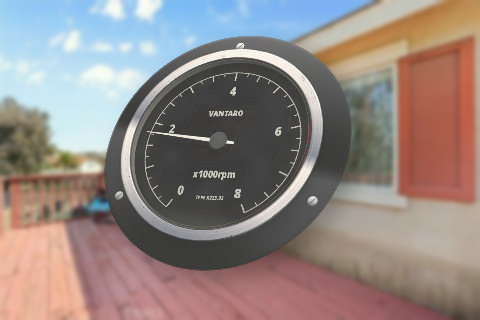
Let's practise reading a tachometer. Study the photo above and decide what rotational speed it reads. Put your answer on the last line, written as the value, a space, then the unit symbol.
1750 rpm
